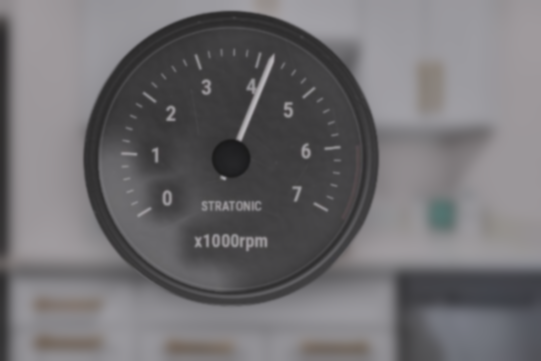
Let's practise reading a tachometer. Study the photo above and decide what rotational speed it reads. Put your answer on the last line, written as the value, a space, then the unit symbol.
4200 rpm
